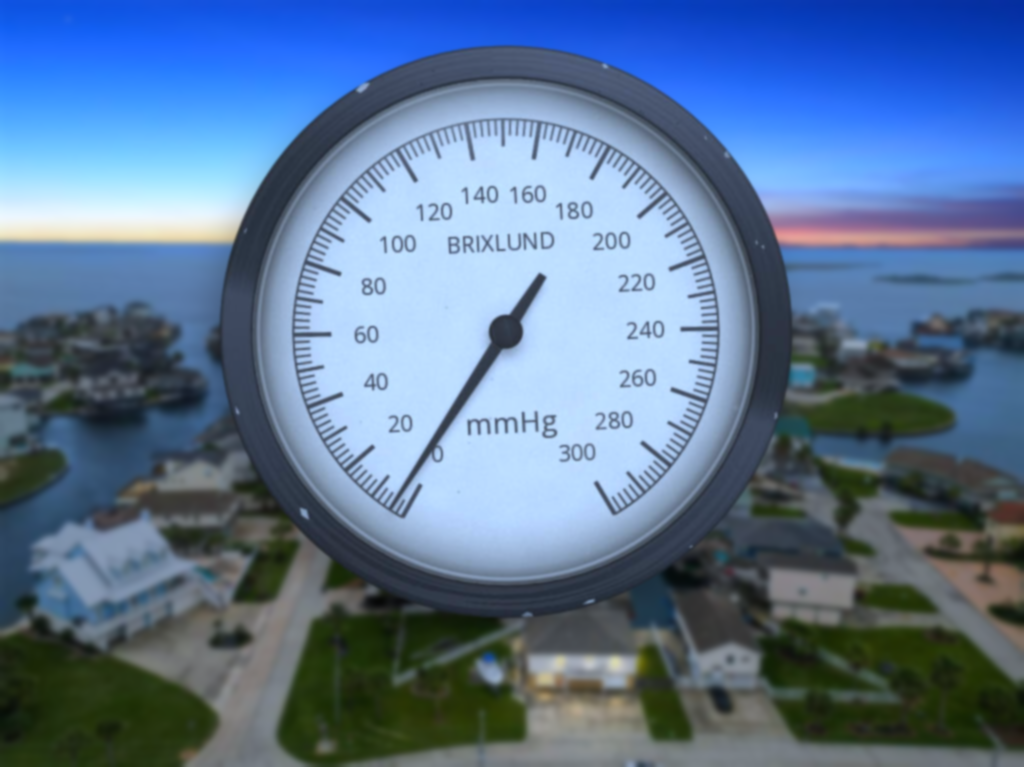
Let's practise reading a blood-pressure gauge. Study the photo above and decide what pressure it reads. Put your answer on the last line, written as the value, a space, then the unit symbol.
4 mmHg
